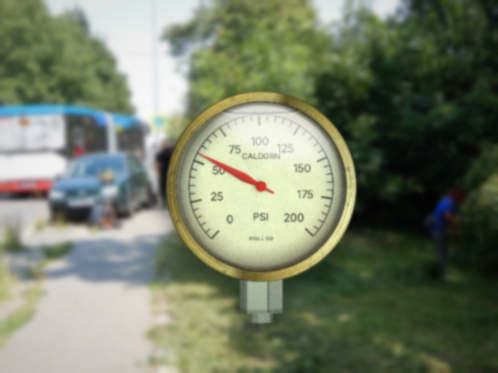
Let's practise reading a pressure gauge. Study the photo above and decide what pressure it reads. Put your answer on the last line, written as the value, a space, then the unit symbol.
55 psi
